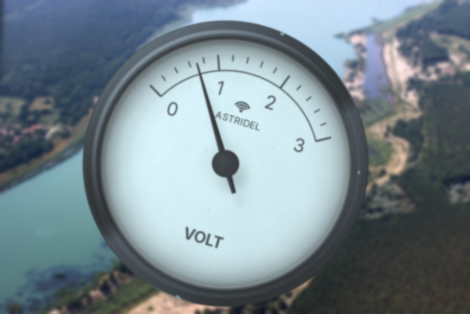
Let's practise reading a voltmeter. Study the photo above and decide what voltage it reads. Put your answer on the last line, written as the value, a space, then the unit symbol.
0.7 V
